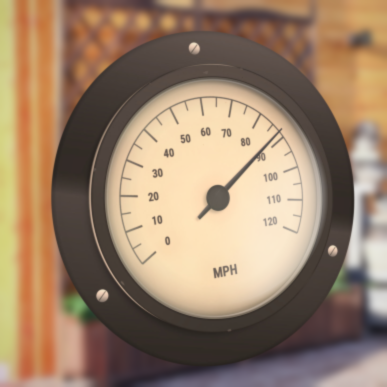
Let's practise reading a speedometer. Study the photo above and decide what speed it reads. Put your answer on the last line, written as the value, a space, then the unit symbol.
87.5 mph
